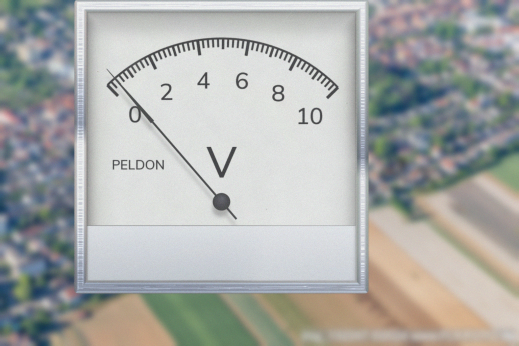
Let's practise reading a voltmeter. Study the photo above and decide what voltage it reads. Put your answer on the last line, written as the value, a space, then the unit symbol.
0.4 V
